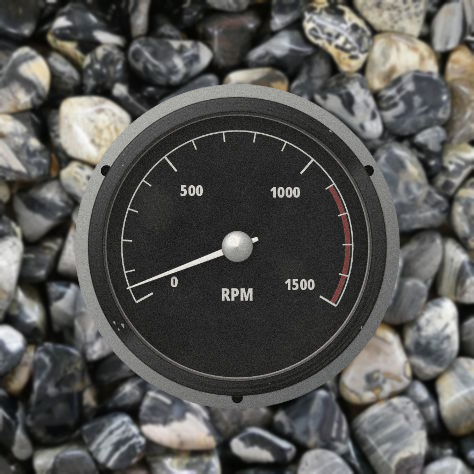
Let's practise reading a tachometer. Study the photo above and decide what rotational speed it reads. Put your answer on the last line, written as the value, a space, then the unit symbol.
50 rpm
